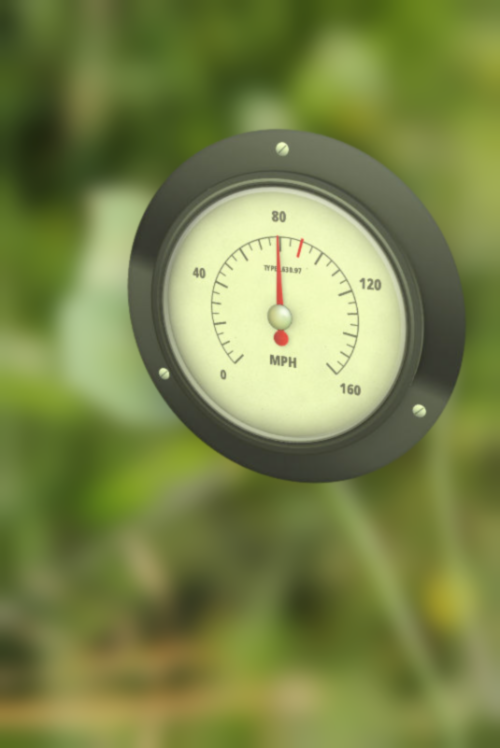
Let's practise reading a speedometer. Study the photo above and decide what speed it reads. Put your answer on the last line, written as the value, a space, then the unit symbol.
80 mph
